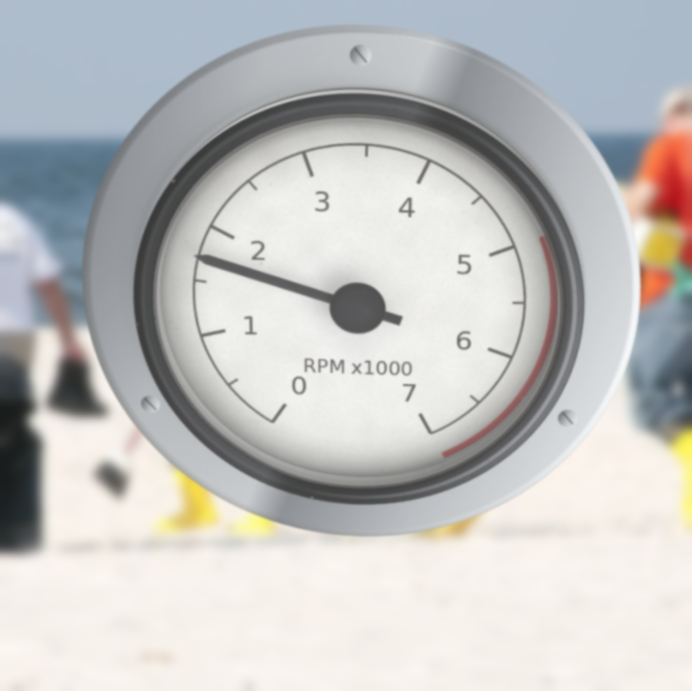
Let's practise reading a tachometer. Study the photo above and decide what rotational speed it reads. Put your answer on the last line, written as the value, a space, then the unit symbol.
1750 rpm
